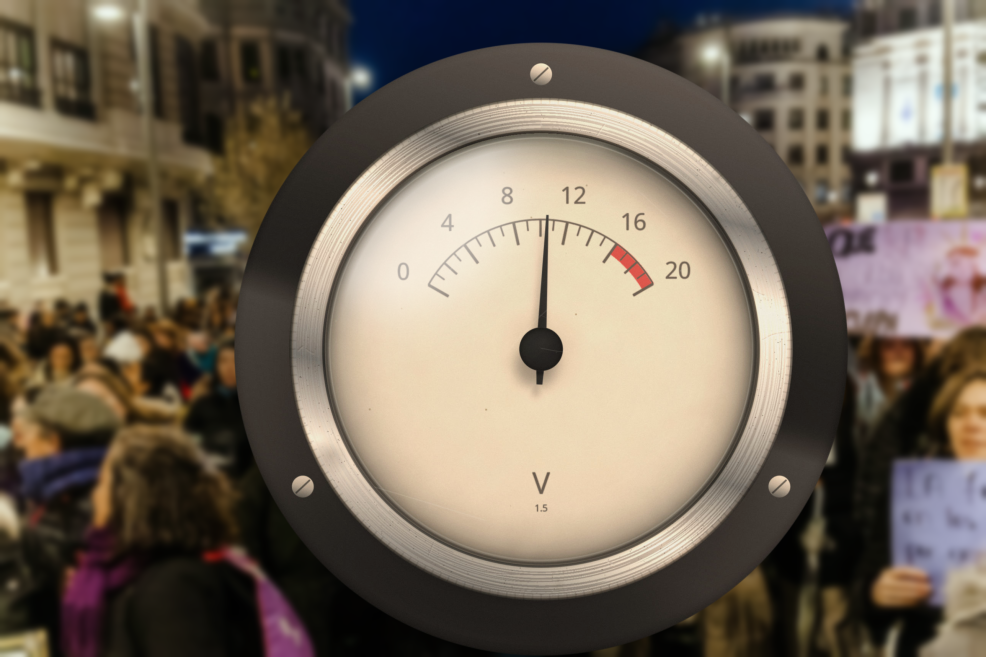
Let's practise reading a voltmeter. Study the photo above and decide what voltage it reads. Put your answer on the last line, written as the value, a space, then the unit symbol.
10.5 V
